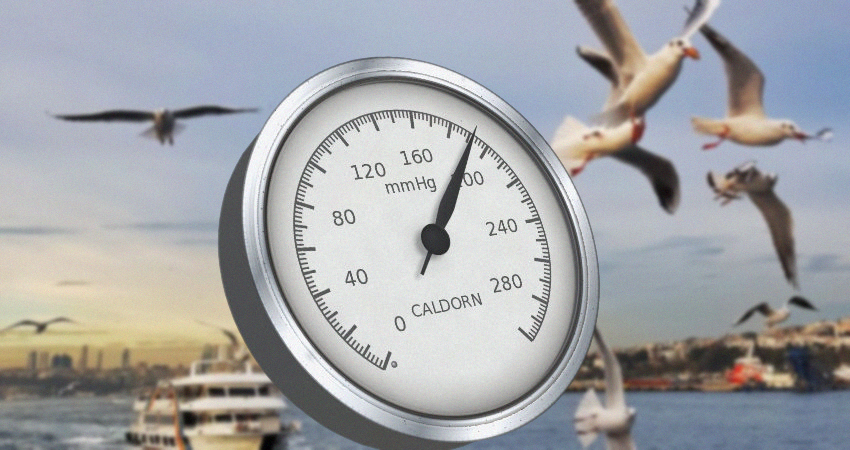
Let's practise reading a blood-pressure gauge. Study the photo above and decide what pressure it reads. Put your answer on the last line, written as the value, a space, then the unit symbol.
190 mmHg
